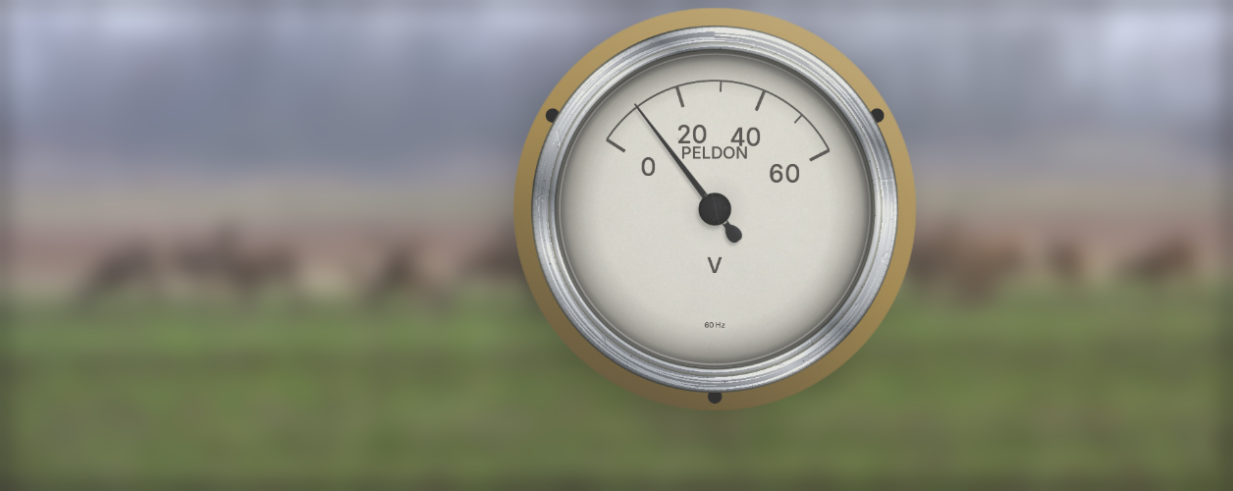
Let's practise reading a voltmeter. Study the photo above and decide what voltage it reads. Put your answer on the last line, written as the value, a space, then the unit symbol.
10 V
